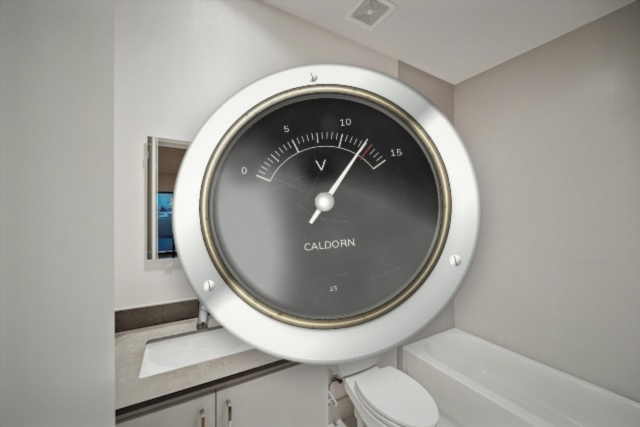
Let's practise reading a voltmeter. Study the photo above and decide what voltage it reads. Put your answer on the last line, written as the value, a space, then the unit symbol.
12.5 V
